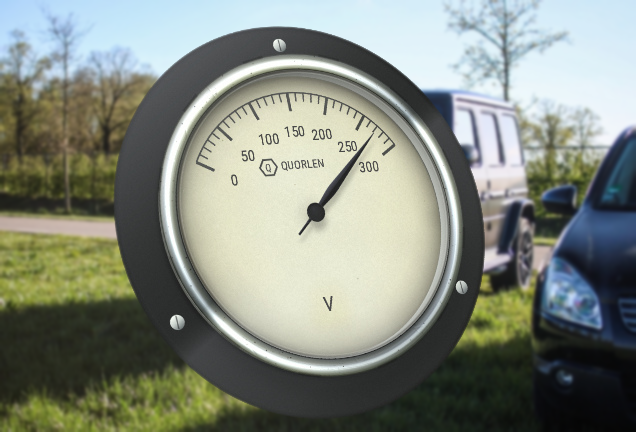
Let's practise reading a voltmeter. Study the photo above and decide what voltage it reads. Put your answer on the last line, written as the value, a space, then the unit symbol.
270 V
